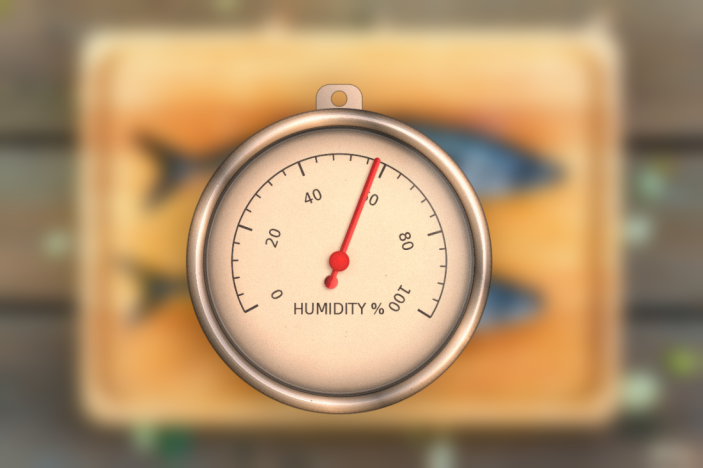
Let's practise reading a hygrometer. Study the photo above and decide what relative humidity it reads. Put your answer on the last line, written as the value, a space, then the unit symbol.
58 %
